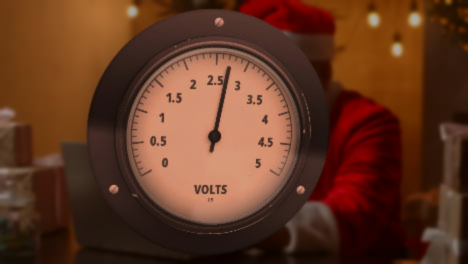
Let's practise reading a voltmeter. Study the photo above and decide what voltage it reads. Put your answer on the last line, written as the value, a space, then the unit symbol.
2.7 V
